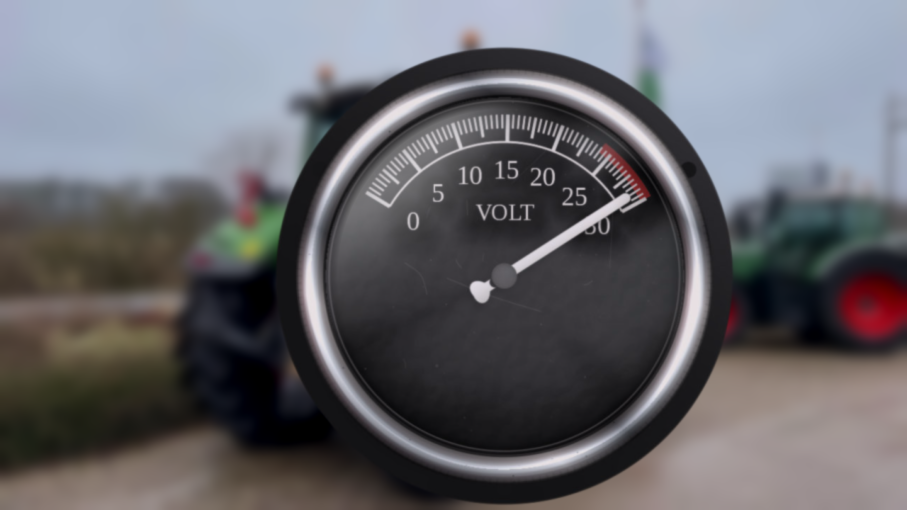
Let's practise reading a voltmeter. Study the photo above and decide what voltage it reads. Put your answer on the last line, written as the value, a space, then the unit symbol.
29 V
